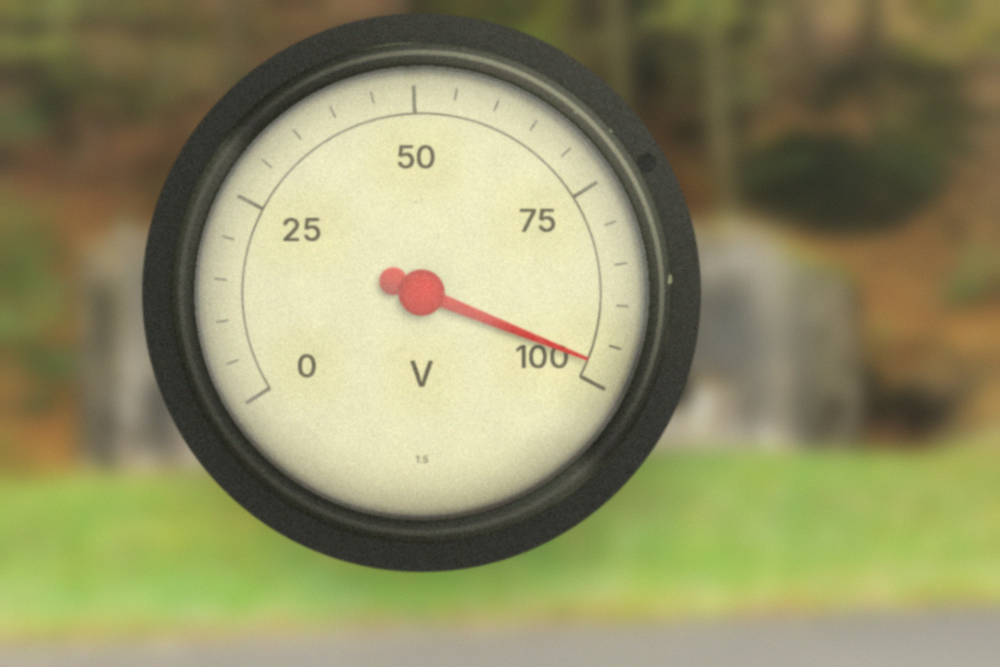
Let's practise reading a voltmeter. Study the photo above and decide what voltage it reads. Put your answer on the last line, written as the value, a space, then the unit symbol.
97.5 V
